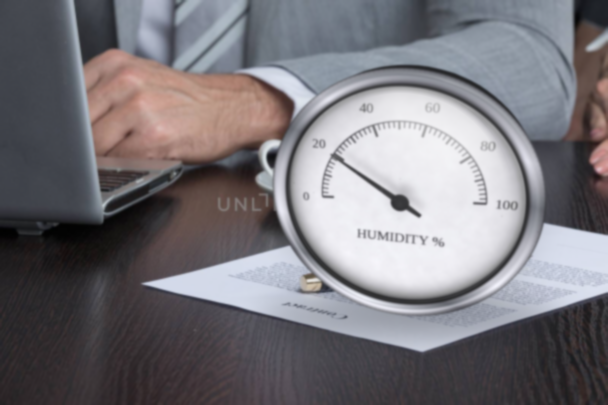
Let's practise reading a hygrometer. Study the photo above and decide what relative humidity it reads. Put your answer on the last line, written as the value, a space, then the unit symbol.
20 %
